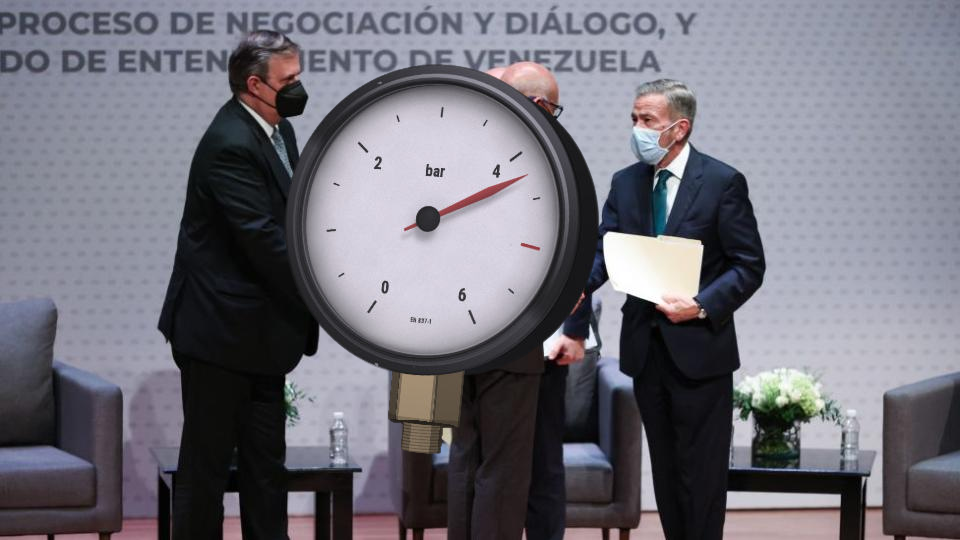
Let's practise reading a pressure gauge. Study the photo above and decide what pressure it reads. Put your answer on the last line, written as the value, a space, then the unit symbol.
4.25 bar
